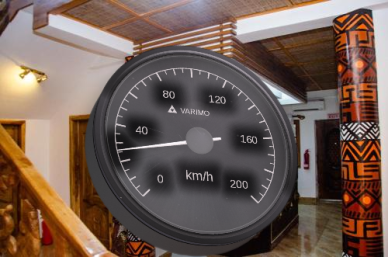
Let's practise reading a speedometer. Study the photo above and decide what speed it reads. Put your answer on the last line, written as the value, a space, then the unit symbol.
25 km/h
